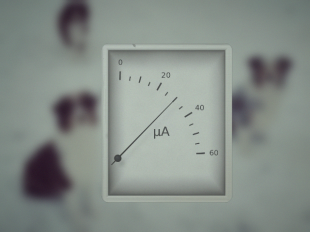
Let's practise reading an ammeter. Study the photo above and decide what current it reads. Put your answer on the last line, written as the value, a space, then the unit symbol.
30 µA
